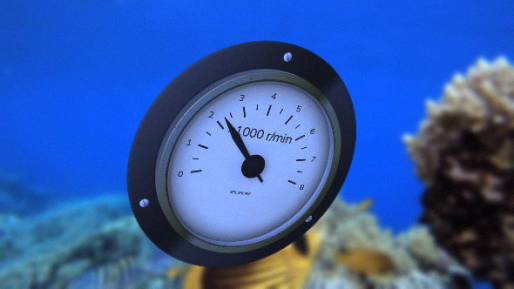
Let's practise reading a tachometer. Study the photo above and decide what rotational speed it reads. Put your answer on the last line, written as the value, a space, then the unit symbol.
2250 rpm
